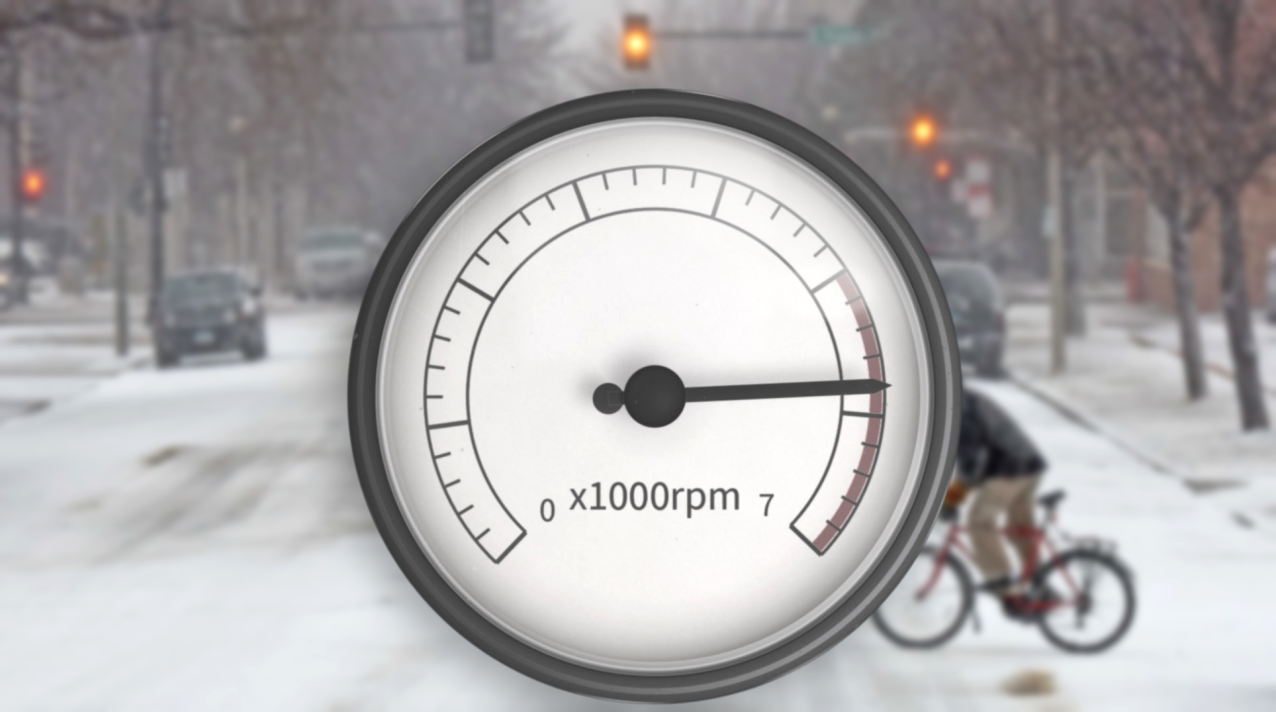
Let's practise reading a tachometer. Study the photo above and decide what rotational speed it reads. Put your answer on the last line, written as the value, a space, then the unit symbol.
5800 rpm
